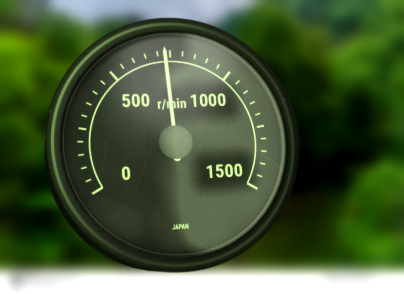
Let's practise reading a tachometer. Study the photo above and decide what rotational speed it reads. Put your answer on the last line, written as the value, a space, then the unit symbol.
725 rpm
